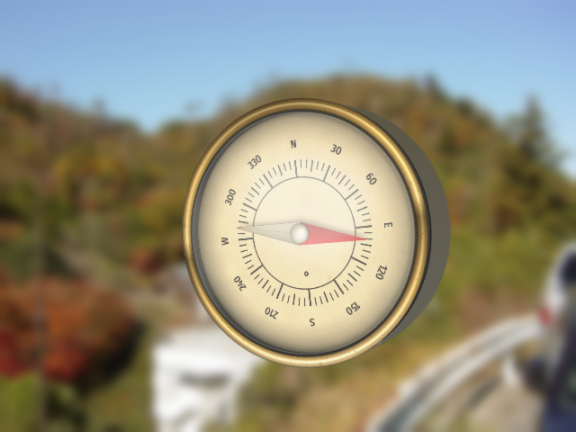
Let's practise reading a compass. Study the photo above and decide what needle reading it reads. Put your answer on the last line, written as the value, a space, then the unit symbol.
100 °
